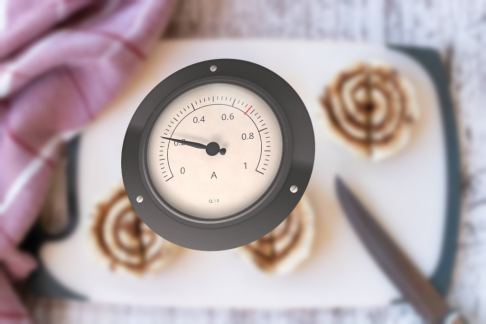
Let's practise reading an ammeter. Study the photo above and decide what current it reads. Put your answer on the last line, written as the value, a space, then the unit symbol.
0.2 A
